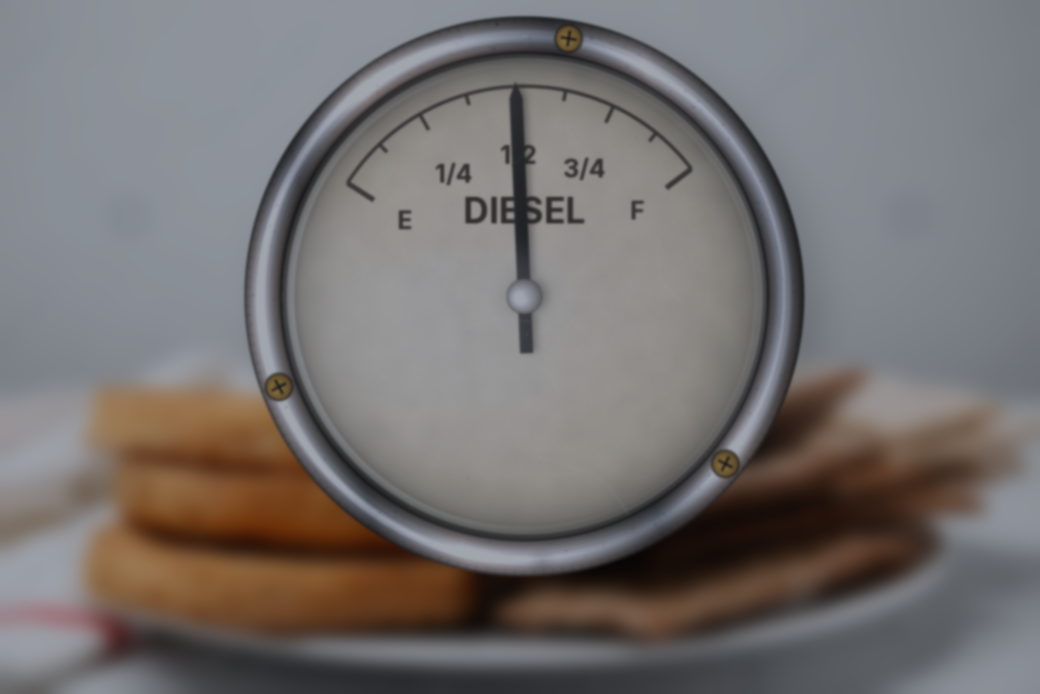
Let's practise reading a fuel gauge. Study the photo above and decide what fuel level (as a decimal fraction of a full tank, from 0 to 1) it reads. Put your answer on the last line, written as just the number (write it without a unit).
0.5
